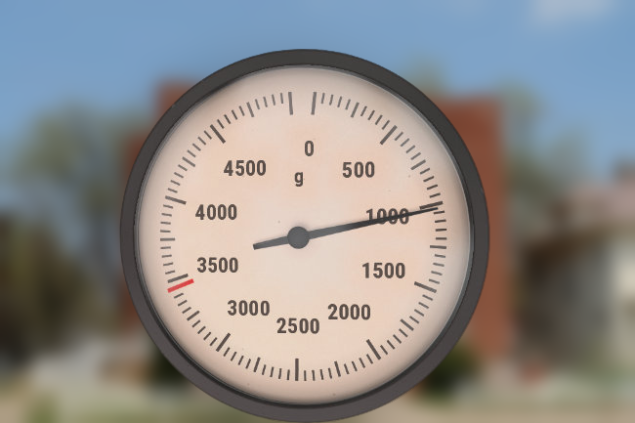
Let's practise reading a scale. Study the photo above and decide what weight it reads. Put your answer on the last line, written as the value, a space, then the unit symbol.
1025 g
